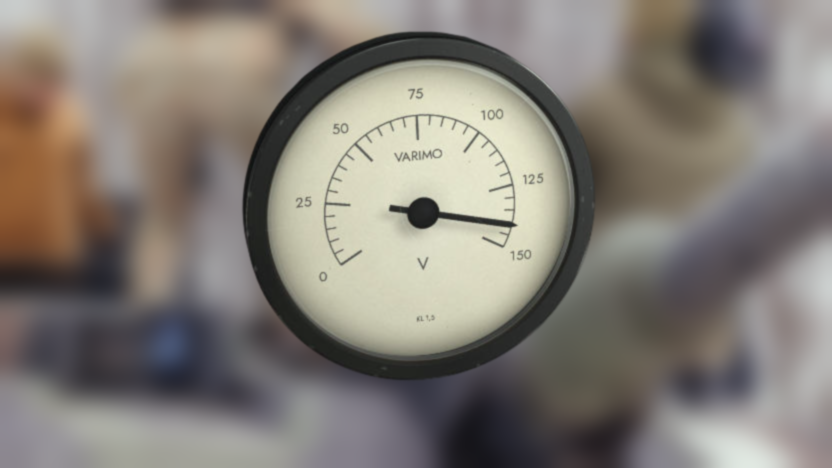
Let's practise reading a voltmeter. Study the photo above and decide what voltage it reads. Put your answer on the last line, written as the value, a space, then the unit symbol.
140 V
